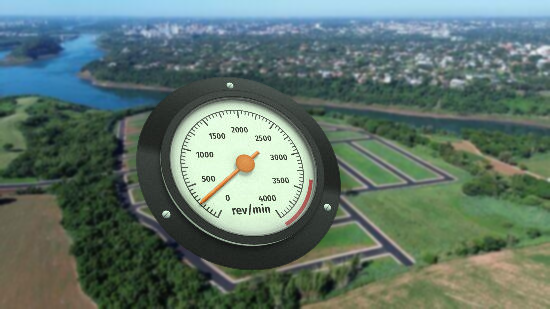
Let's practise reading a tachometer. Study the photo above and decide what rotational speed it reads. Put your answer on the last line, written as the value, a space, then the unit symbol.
250 rpm
